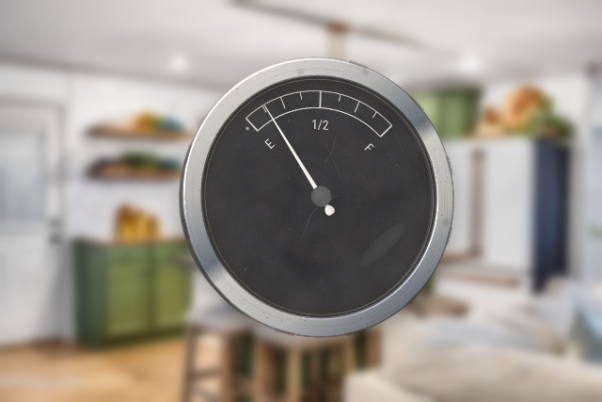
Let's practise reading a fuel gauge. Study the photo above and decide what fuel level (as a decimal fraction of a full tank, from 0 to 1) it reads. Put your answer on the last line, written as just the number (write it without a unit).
0.125
